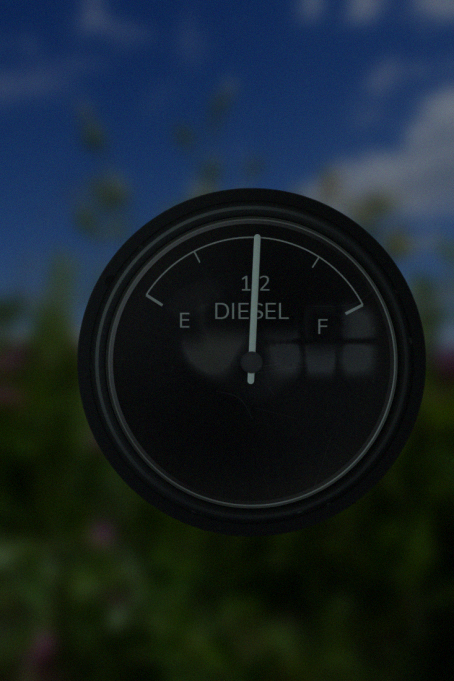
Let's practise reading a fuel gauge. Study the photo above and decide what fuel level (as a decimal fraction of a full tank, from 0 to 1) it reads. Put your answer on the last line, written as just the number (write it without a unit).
0.5
